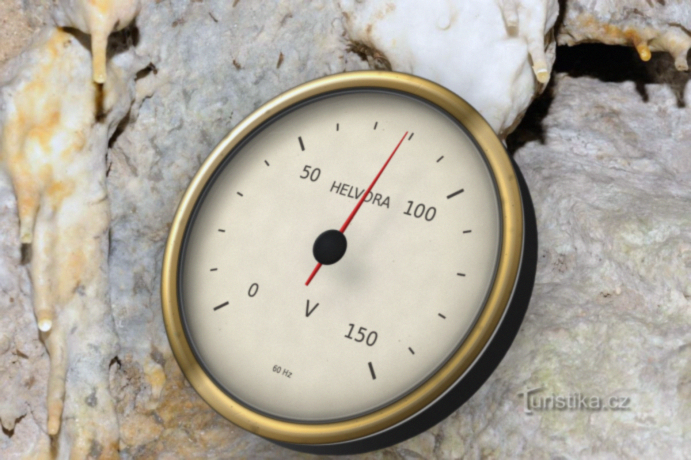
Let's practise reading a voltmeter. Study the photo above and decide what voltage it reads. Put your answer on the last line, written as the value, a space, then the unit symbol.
80 V
